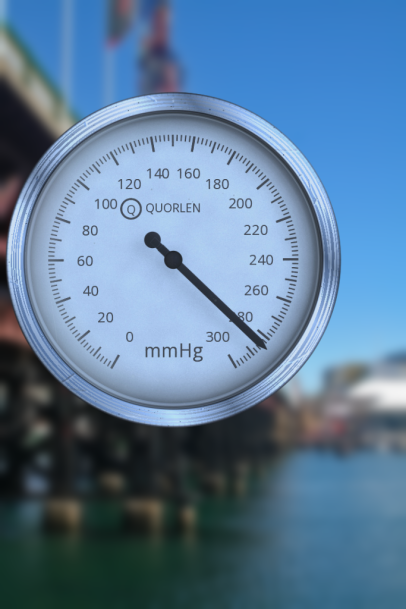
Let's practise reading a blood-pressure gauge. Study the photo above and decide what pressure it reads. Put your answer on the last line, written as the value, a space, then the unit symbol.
284 mmHg
